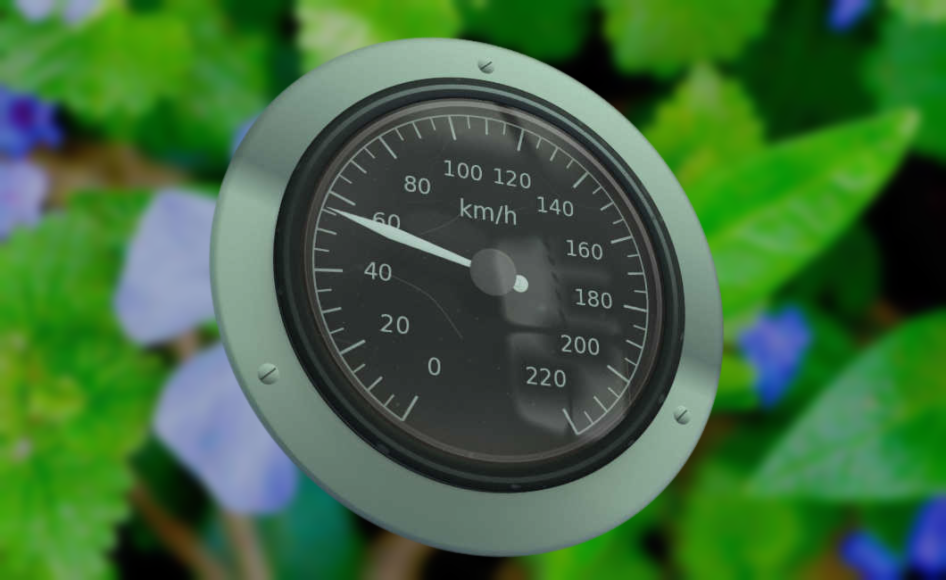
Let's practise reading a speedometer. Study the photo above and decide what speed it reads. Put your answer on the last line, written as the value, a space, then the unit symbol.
55 km/h
